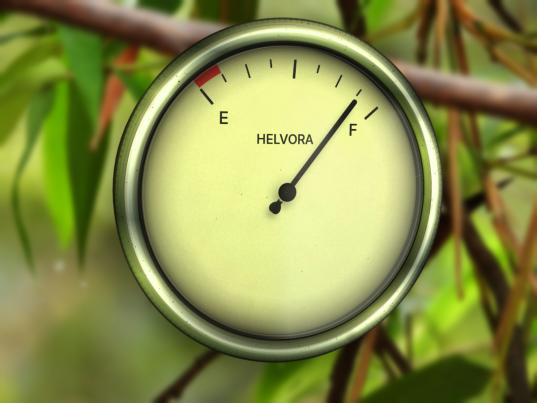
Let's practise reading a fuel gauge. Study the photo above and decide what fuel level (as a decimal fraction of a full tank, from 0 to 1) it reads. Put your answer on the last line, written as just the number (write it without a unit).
0.875
